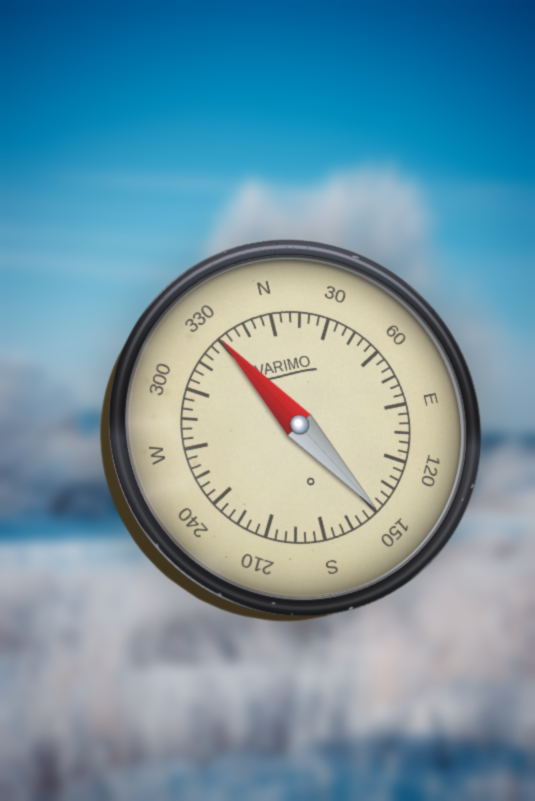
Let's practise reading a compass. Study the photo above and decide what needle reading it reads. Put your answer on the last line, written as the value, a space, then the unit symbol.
330 °
